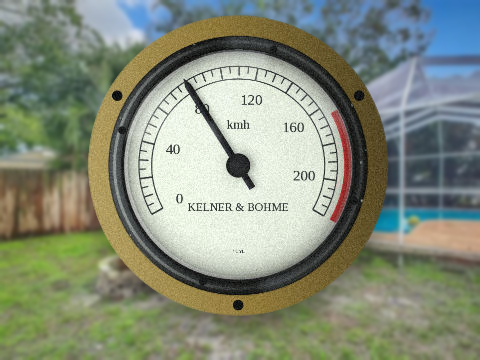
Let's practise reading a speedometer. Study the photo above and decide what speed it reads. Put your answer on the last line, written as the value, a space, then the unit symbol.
80 km/h
